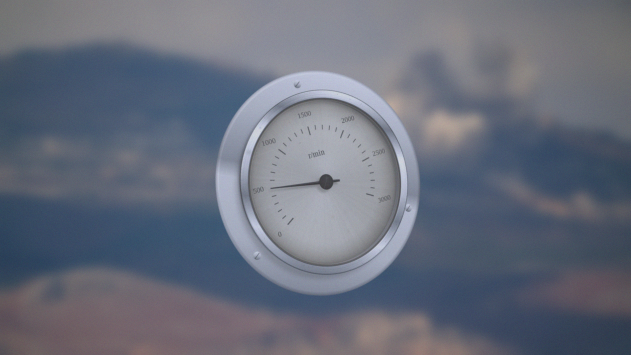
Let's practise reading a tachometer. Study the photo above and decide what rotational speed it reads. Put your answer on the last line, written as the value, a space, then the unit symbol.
500 rpm
